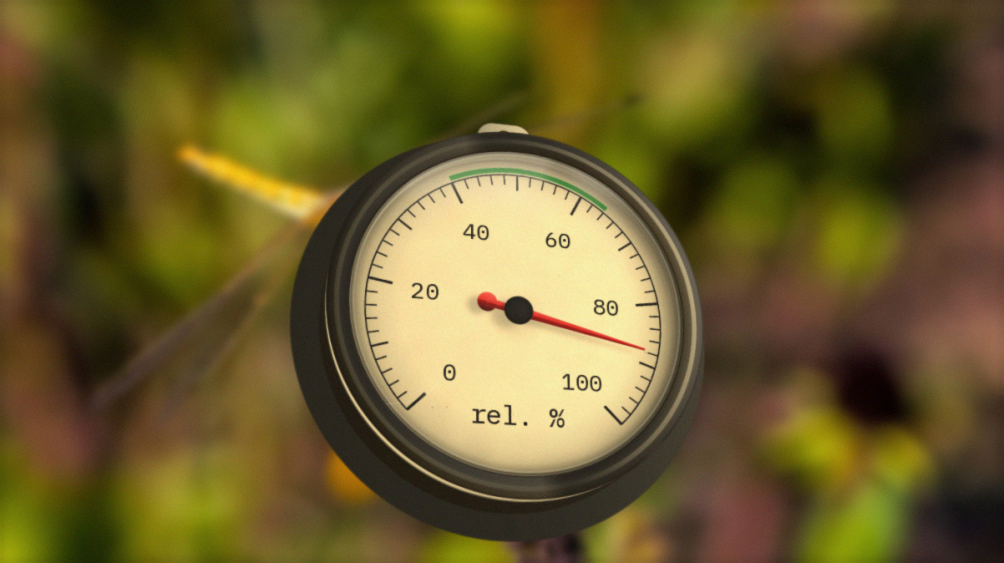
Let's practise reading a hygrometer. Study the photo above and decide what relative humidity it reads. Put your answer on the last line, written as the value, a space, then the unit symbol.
88 %
